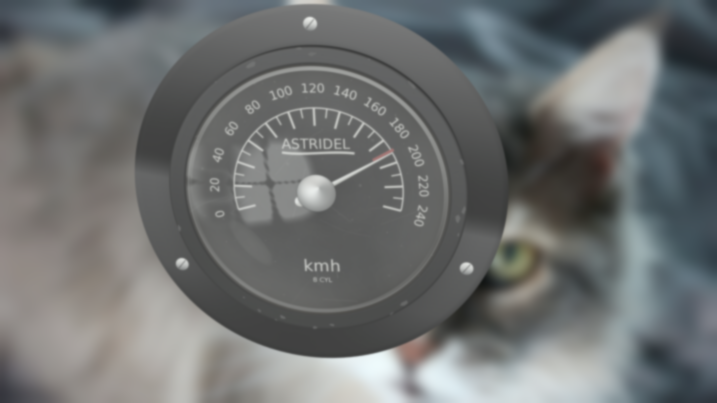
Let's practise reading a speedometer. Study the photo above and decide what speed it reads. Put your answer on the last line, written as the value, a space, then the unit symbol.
190 km/h
